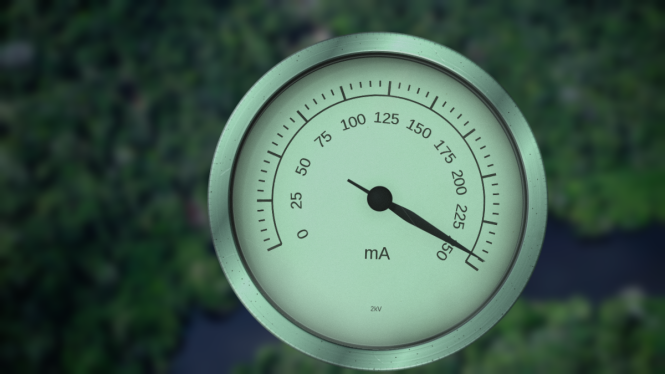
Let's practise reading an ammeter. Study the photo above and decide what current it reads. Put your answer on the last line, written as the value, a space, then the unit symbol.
245 mA
